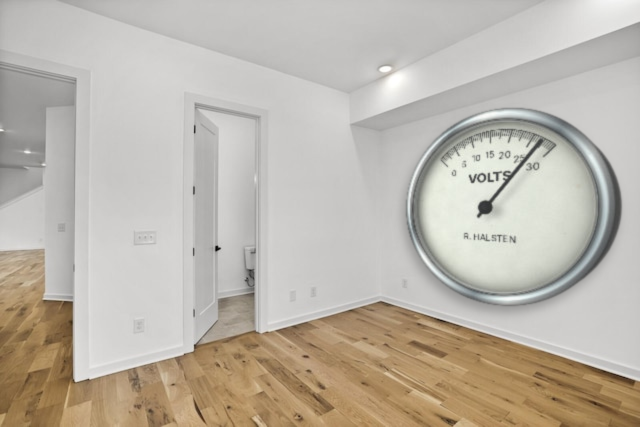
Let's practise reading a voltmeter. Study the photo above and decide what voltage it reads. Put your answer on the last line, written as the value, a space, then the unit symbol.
27.5 V
